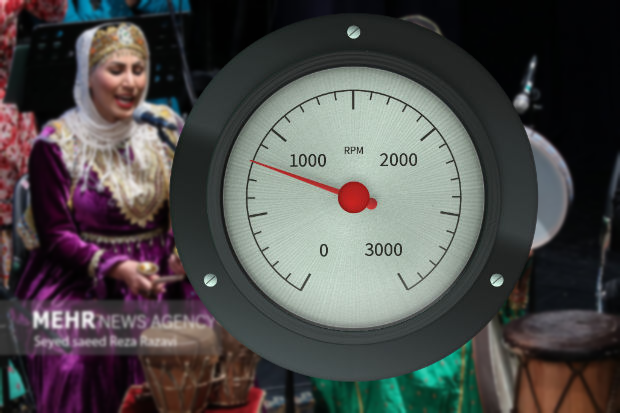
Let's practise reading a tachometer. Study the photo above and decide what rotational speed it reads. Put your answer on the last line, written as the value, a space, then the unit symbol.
800 rpm
